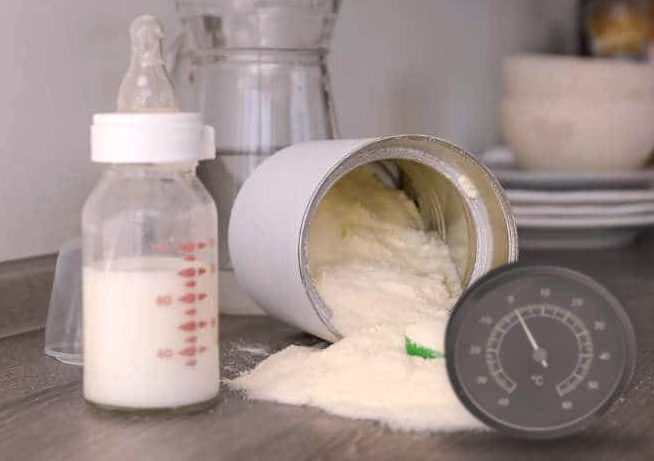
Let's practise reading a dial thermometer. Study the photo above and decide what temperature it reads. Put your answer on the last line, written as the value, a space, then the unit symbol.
0 °C
